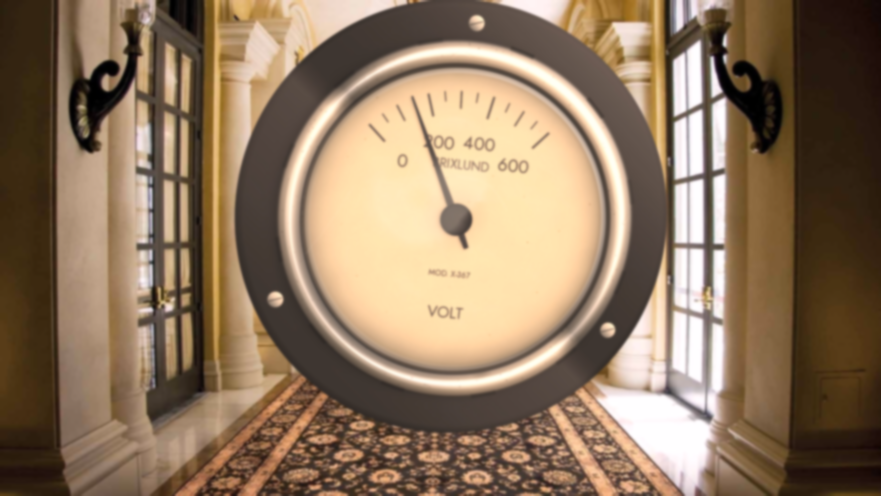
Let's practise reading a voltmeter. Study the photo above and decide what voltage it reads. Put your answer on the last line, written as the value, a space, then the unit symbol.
150 V
